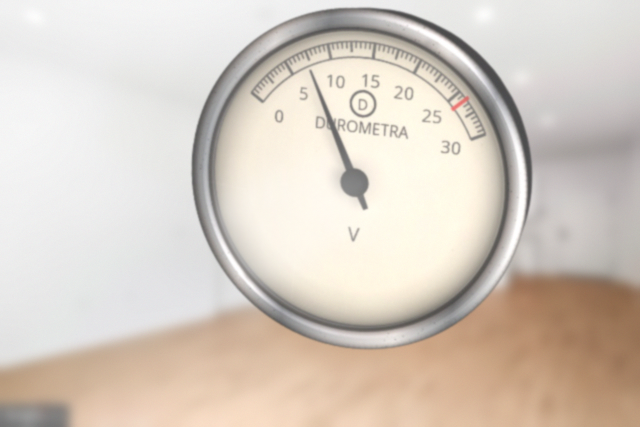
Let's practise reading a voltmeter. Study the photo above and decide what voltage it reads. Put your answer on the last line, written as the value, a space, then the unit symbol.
7.5 V
